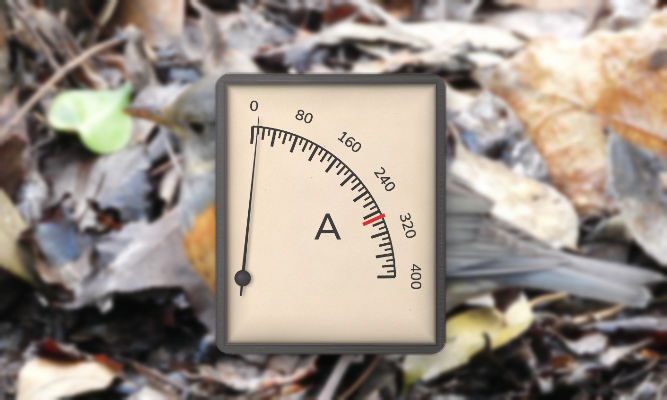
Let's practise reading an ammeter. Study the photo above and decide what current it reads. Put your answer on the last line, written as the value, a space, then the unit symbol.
10 A
